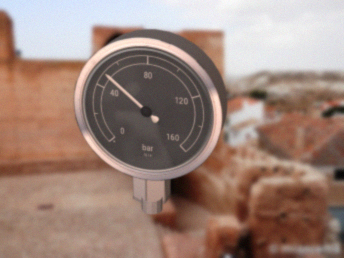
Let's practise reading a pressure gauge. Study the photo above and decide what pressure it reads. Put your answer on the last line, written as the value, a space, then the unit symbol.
50 bar
